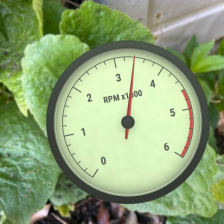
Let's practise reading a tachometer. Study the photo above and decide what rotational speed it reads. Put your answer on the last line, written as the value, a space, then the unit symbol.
3400 rpm
